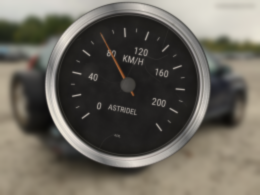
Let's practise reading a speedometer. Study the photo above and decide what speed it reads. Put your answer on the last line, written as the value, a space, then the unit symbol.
80 km/h
